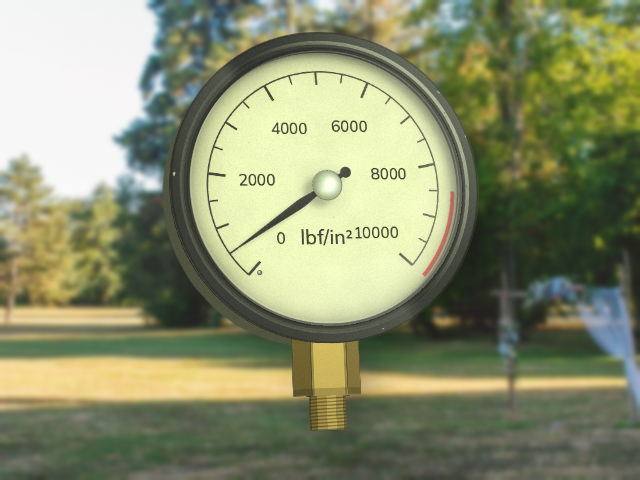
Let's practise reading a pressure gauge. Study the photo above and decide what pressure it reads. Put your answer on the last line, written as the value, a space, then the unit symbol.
500 psi
